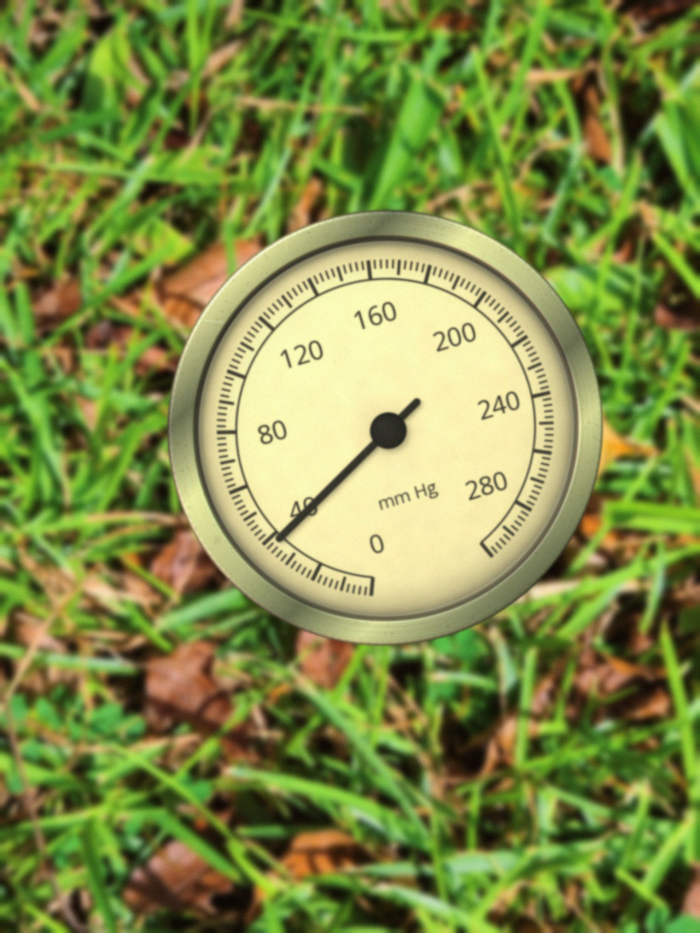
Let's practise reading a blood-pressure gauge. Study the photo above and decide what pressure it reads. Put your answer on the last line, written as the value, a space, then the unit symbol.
38 mmHg
